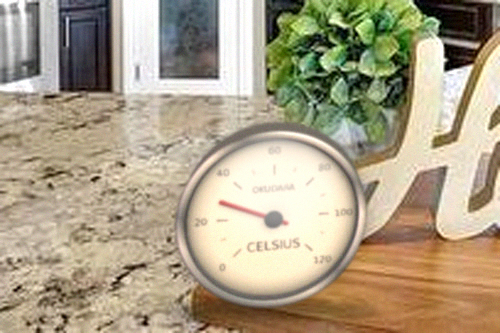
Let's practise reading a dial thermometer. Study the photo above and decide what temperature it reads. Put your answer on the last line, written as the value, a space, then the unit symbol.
30 °C
